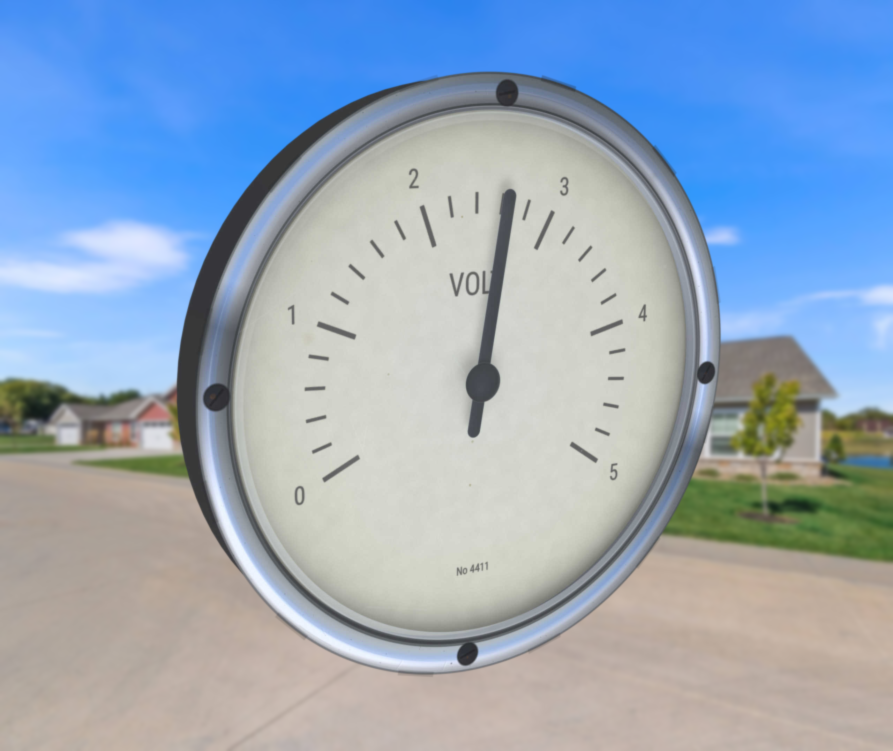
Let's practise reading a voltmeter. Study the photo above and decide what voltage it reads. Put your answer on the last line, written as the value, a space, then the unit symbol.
2.6 V
